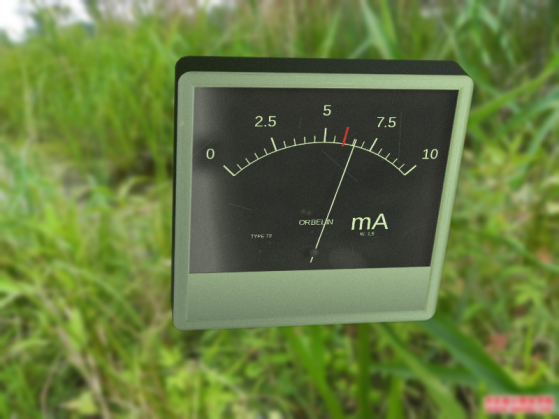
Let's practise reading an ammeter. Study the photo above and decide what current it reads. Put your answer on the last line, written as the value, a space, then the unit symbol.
6.5 mA
